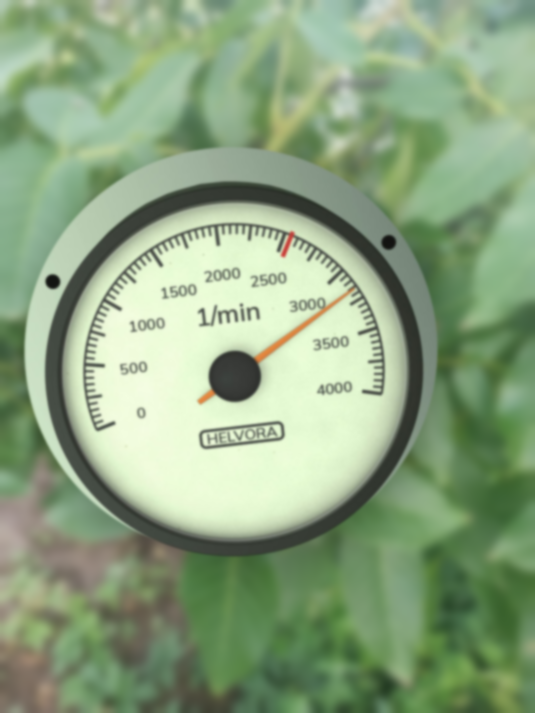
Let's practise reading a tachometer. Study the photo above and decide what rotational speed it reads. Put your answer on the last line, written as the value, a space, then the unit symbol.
3150 rpm
